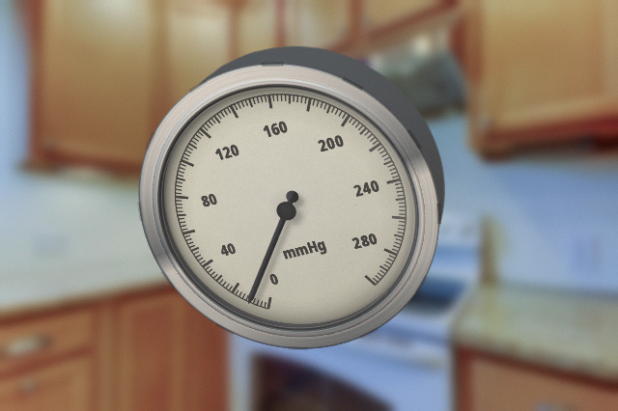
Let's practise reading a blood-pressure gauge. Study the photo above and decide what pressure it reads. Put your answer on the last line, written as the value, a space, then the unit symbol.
10 mmHg
